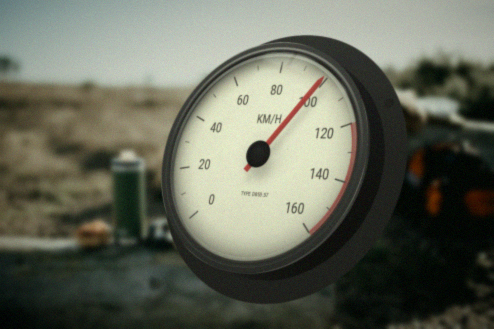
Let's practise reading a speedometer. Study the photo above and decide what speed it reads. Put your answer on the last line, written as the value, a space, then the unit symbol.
100 km/h
